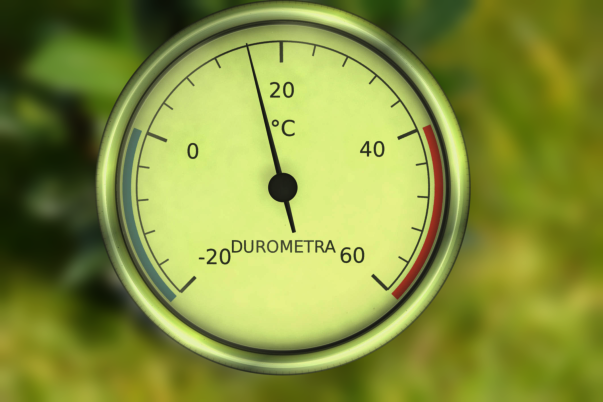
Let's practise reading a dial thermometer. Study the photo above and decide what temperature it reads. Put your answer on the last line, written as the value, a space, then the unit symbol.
16 °C
